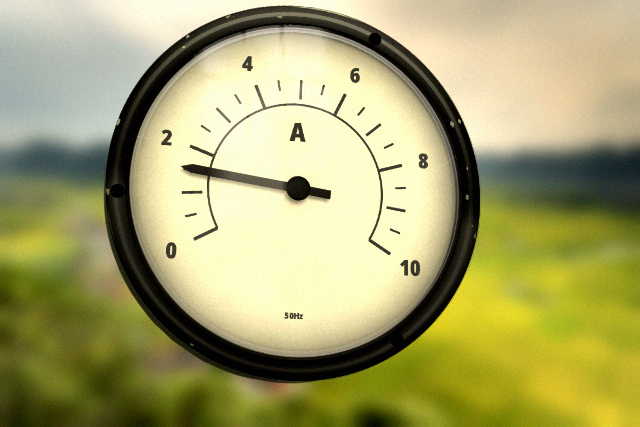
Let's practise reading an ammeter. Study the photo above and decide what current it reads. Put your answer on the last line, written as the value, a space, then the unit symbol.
1.5 A
